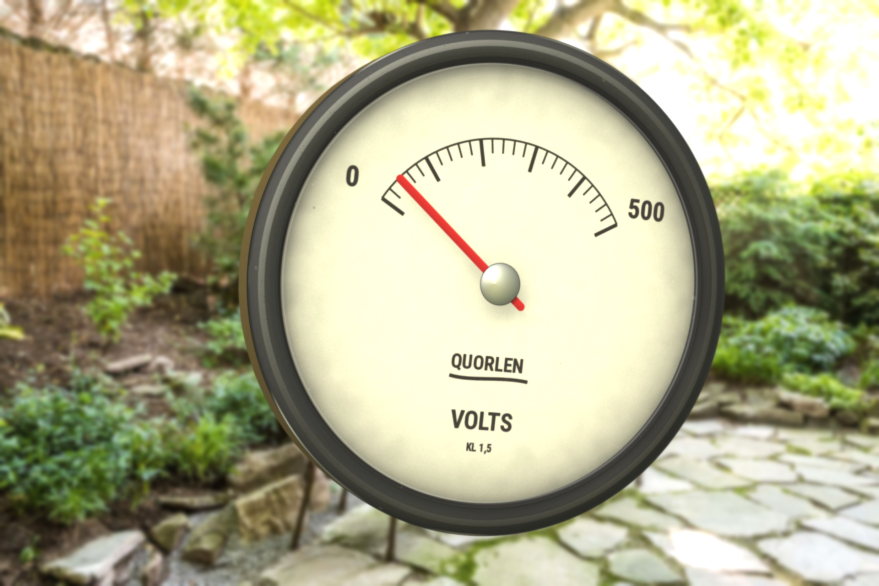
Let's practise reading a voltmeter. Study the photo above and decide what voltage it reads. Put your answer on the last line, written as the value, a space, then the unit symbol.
40 V
